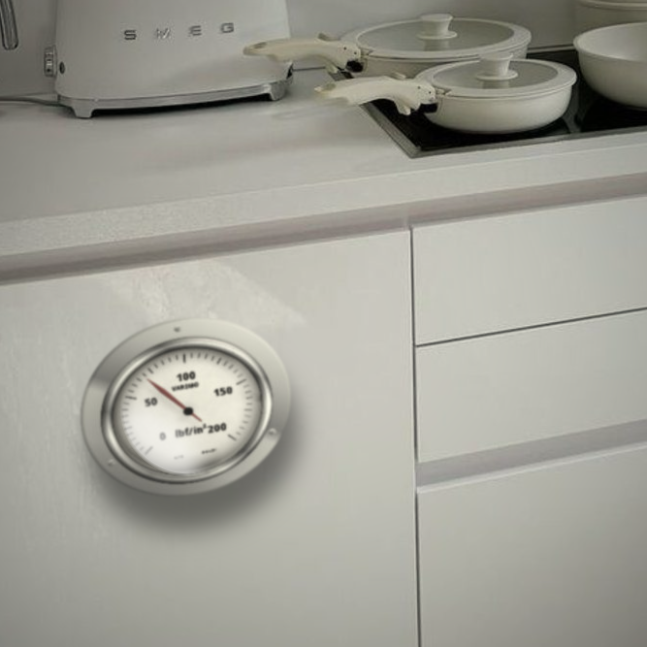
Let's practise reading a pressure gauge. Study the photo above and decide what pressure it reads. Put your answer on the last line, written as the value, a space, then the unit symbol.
70 psi
